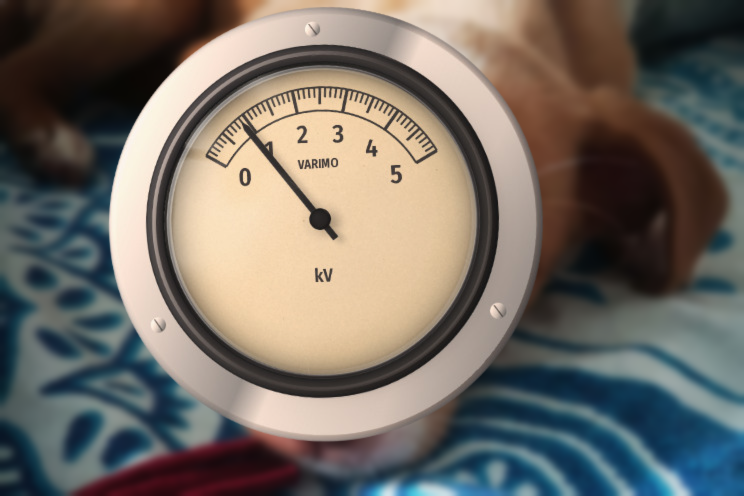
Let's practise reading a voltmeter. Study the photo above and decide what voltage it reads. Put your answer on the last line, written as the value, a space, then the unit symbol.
0.9 kV
